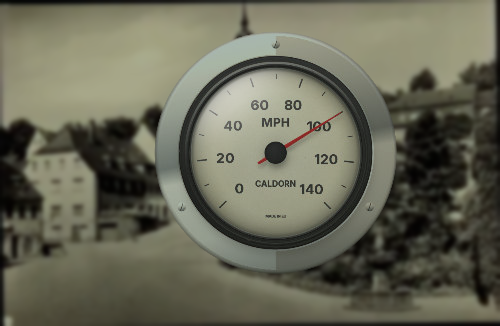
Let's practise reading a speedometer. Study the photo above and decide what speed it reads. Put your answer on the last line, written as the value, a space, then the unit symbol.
100 mph
